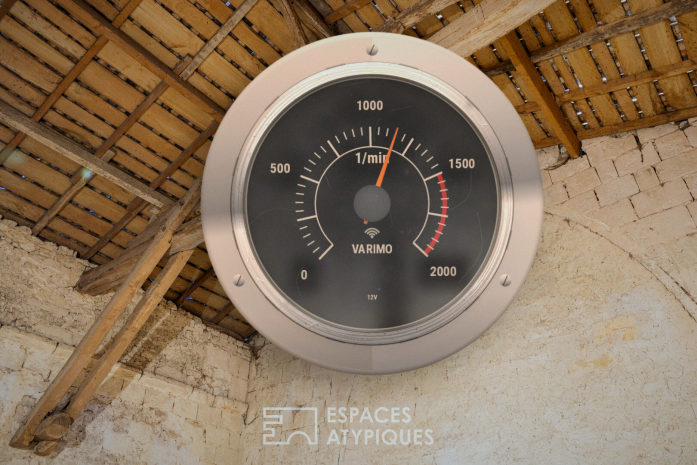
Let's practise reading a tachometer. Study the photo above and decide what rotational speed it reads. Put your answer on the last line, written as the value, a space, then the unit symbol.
1150 rpm
